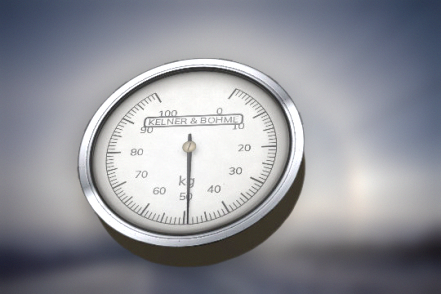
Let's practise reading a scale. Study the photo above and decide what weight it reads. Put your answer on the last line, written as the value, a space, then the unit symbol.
49 kg
